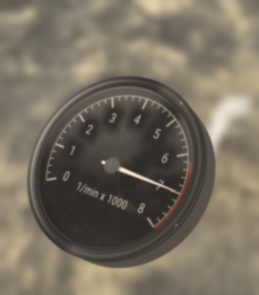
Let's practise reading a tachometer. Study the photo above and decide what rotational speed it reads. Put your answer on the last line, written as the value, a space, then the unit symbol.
7000 rpm
